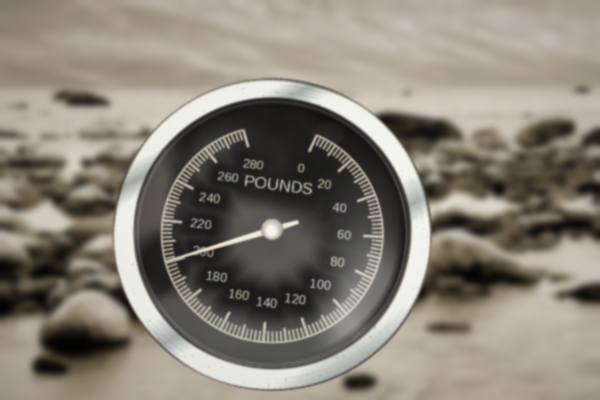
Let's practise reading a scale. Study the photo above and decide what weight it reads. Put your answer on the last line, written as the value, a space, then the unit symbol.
200 lb
